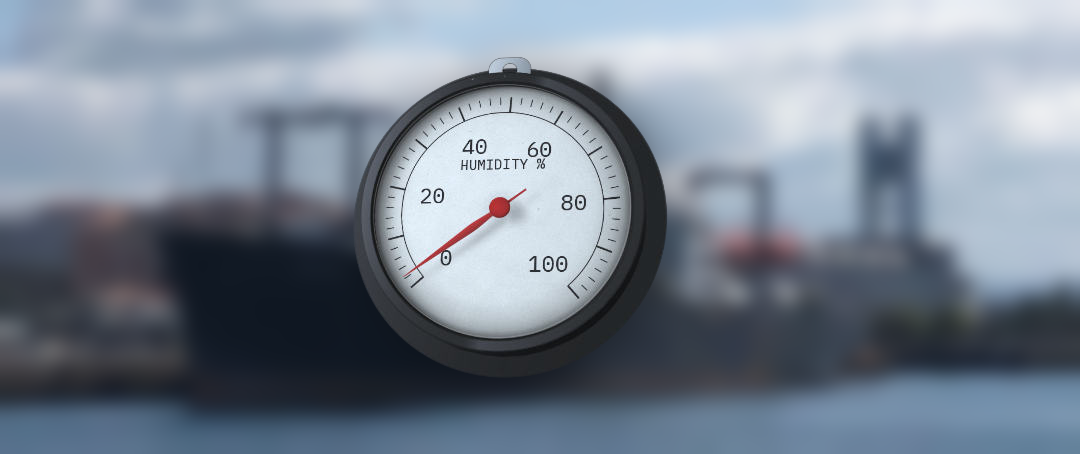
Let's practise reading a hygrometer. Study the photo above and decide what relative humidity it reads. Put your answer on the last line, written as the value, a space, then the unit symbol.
2 %
